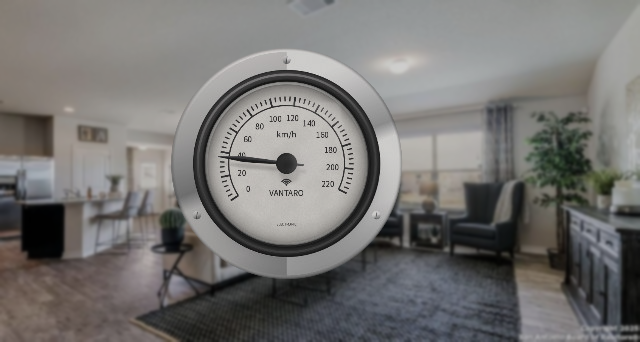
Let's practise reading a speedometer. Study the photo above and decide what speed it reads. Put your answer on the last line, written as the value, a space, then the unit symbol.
36 km/h
